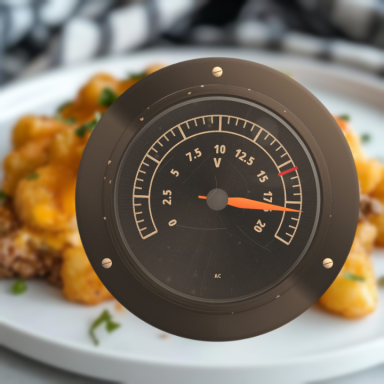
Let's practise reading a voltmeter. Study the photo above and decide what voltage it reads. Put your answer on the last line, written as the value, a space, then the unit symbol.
18 V
